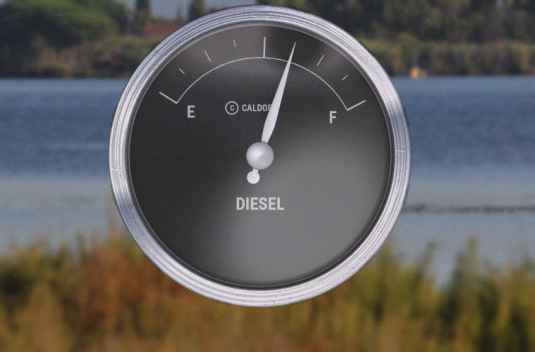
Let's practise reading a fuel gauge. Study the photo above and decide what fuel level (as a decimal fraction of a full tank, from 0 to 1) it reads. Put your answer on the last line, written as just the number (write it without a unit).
0.625
